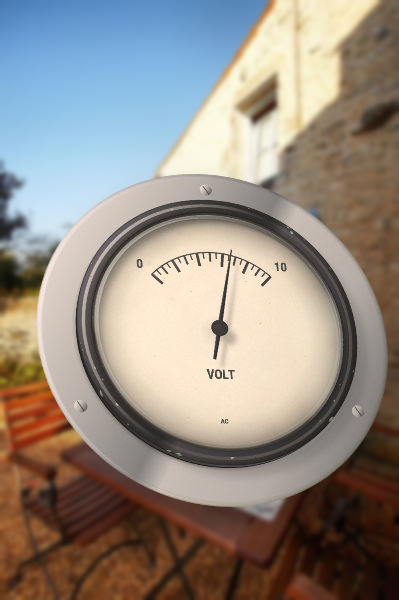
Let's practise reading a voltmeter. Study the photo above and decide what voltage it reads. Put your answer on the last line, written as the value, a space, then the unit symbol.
6.5 V
